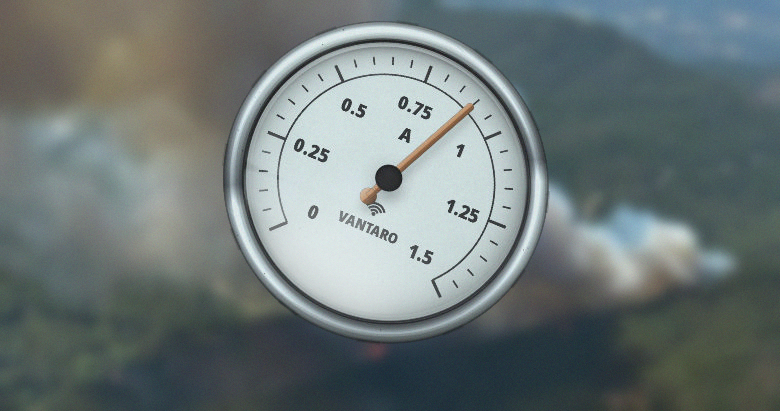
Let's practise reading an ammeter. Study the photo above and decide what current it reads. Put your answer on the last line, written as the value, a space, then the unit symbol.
0.9 A
